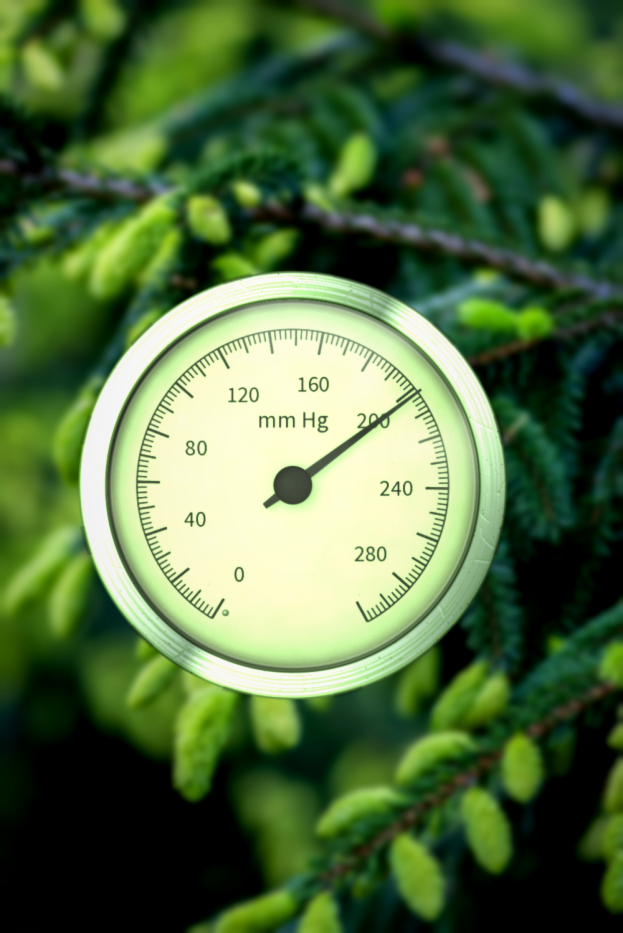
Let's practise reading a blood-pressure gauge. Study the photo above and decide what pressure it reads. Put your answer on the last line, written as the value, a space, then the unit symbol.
202 mmHg
